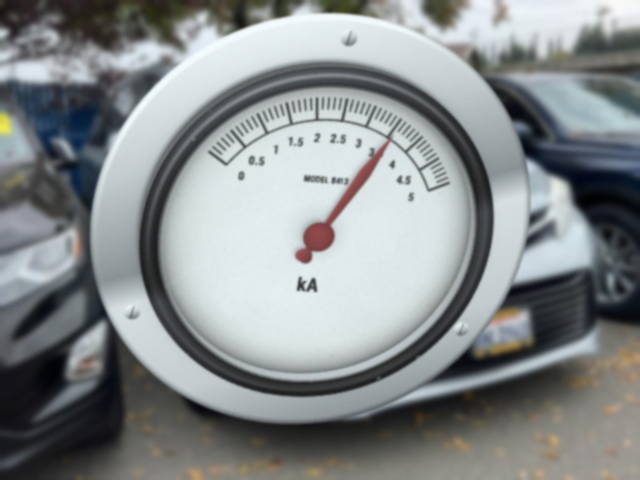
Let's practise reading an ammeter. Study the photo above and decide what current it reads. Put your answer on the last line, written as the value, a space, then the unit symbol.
3.5 kA
